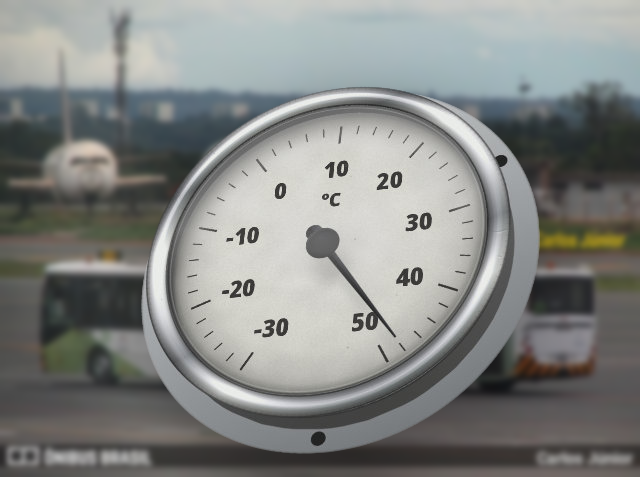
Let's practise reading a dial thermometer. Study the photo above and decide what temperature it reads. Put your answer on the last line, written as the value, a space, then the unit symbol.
48 °C
